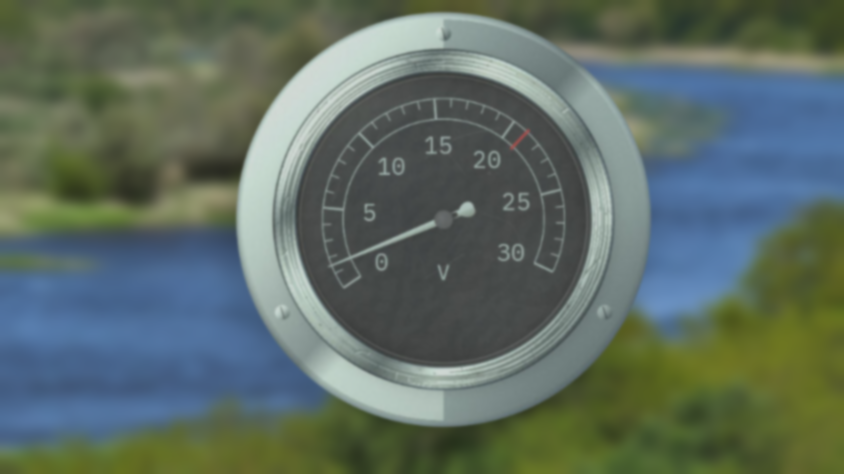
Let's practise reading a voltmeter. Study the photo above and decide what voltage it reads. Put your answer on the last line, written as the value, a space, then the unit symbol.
1.5 V
